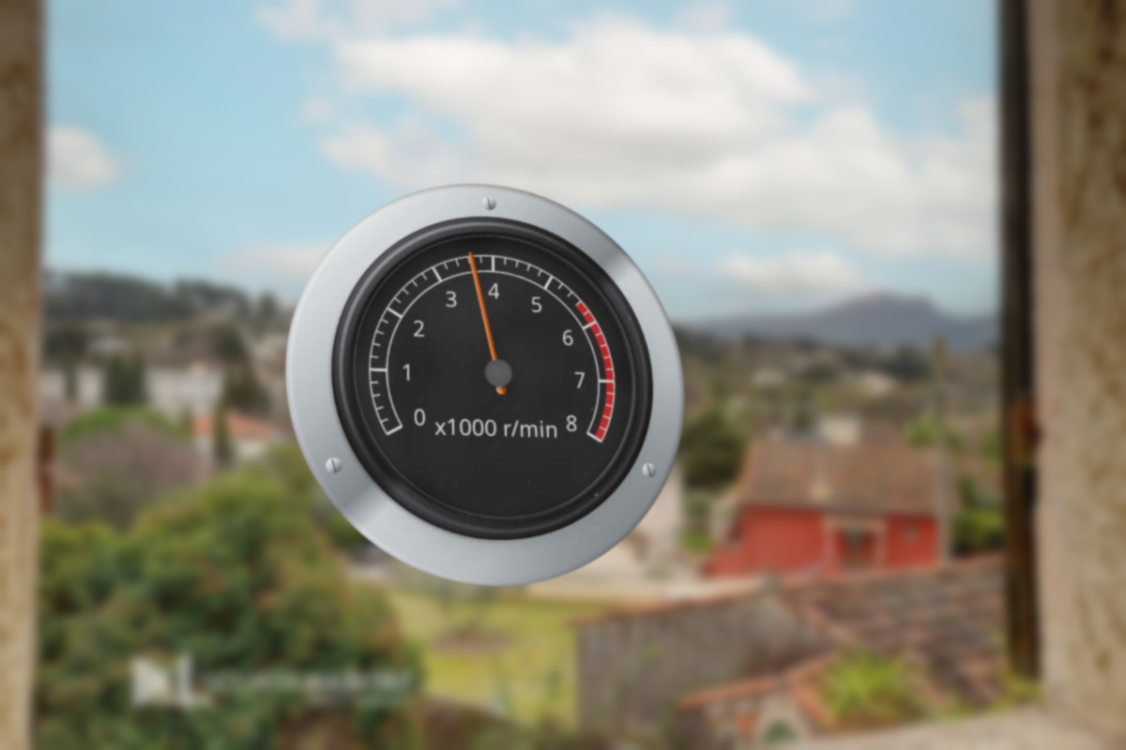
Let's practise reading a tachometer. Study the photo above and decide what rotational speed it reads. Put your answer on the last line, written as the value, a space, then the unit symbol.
3600 rpm
